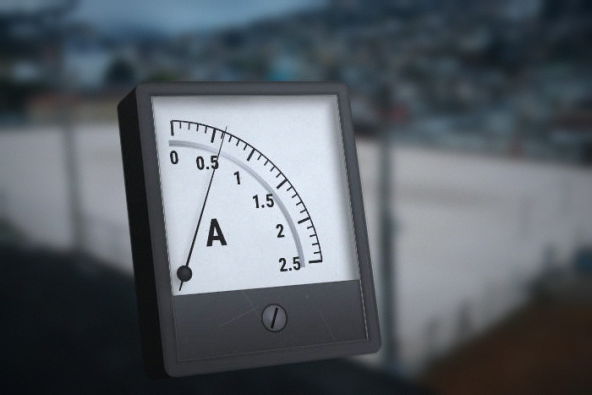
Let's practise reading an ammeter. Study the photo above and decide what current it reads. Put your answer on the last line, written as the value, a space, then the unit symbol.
0.6 A
